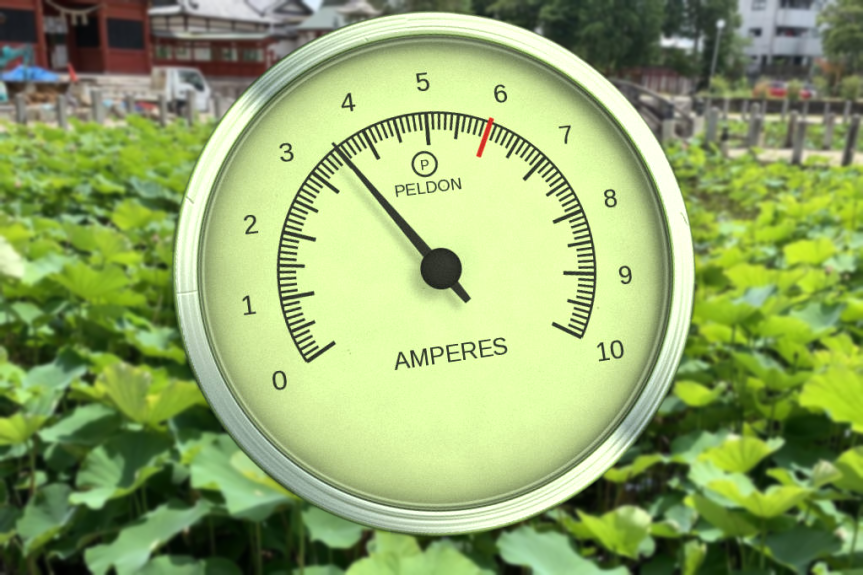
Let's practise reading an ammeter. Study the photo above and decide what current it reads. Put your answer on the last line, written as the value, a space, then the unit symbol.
3.5 A
